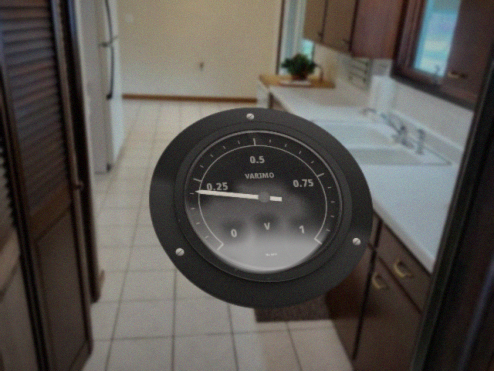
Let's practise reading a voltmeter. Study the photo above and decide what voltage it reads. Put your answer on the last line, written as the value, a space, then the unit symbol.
0.2 V
